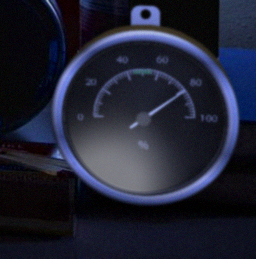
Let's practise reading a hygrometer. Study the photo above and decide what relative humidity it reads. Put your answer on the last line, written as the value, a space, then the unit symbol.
80 %
